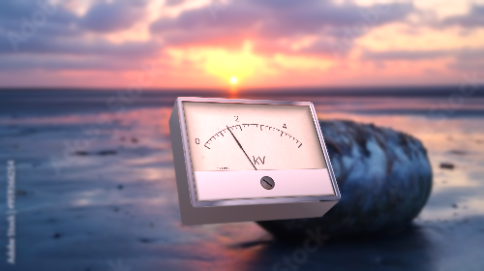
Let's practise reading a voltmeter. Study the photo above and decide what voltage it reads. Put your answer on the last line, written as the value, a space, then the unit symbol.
1.4 kV
